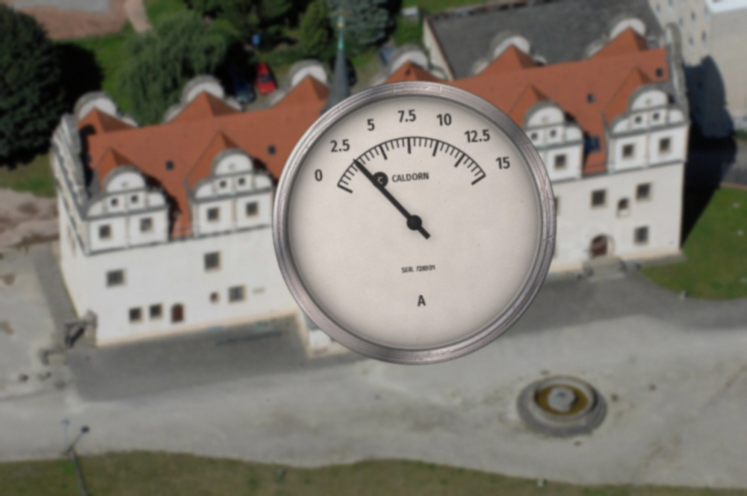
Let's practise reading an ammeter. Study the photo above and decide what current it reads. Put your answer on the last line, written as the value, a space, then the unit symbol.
2.5 A
